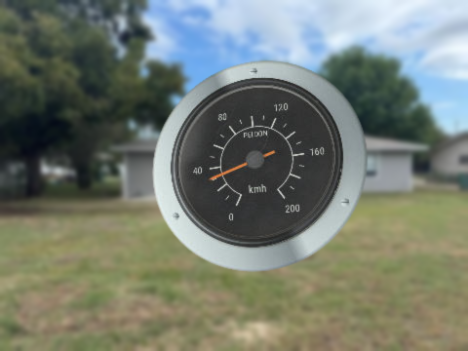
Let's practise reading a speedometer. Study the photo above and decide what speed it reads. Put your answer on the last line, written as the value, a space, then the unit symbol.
30 km/h
